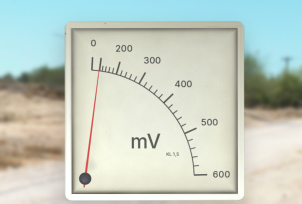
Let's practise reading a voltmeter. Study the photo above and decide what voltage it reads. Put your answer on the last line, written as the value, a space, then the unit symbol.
100 mV
